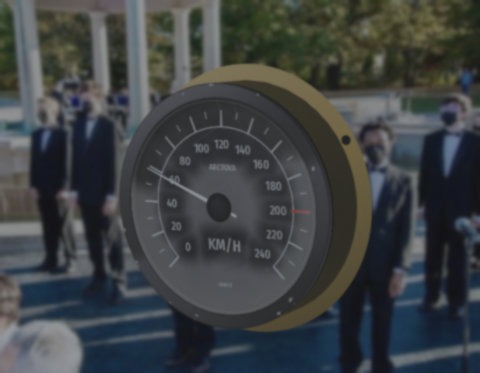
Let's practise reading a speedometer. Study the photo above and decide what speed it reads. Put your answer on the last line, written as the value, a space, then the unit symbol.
60 km/h
